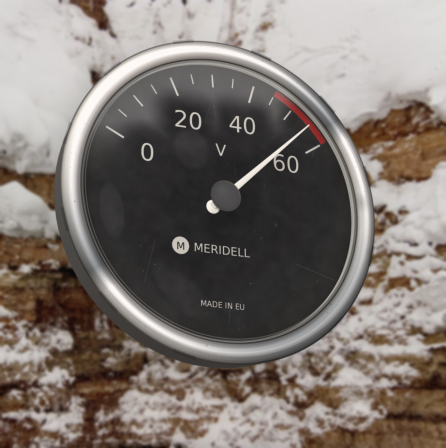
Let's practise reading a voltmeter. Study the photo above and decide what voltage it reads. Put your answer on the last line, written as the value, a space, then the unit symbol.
55 V
